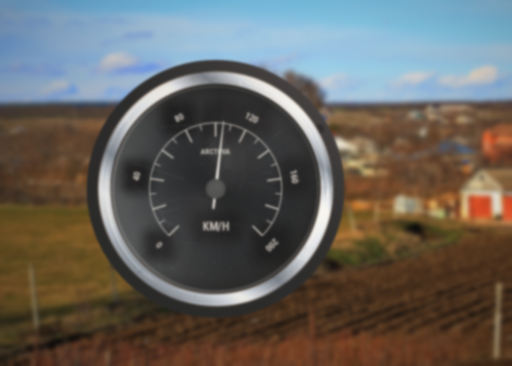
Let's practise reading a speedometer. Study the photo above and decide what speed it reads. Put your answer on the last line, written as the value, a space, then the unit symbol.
105 km/h
